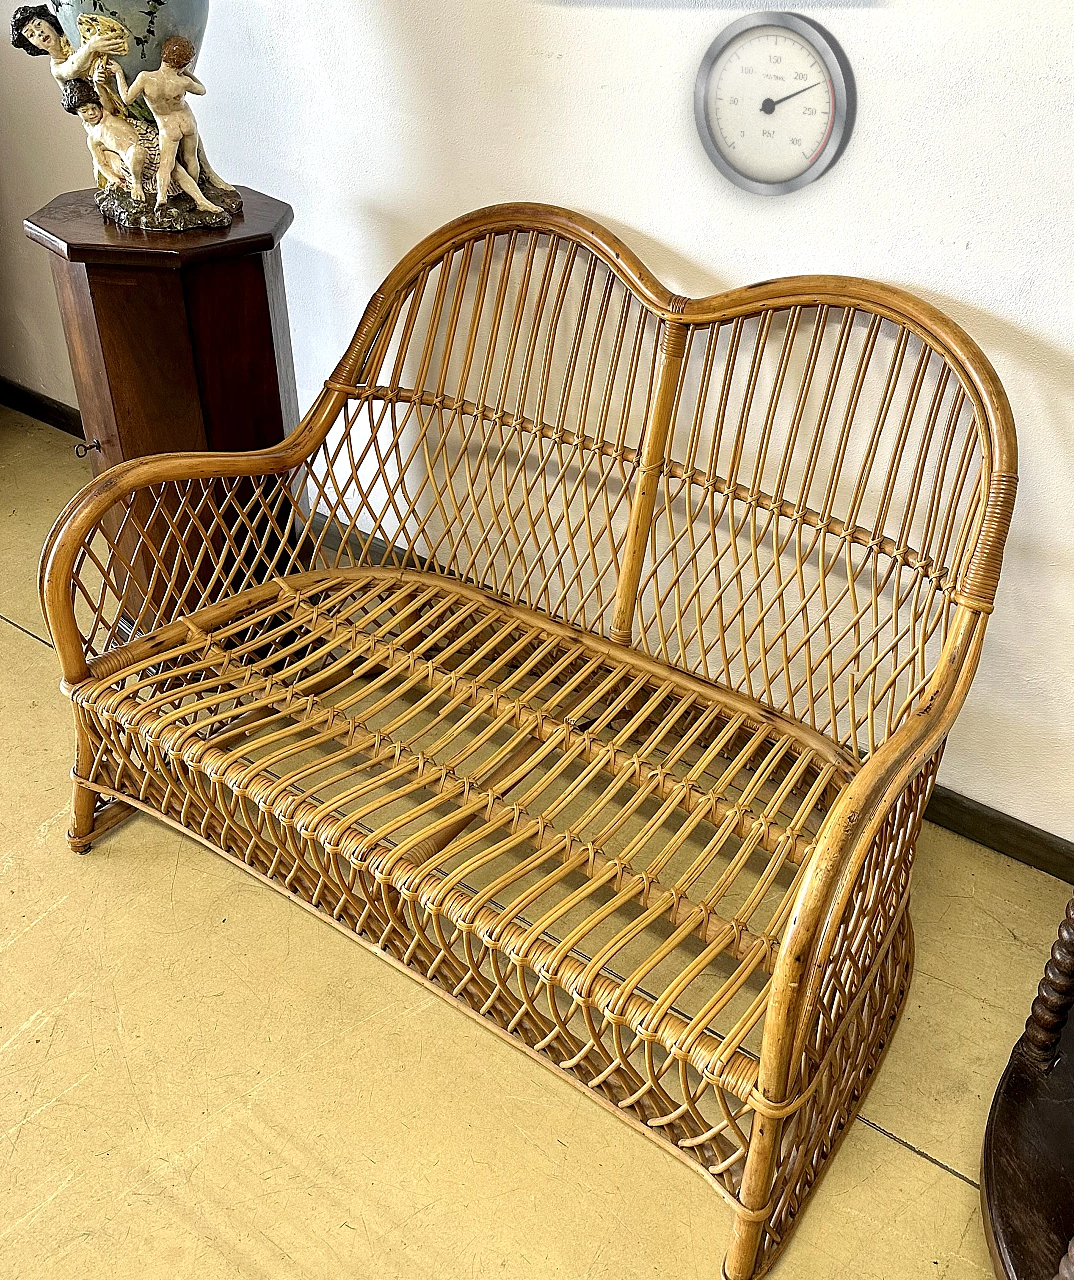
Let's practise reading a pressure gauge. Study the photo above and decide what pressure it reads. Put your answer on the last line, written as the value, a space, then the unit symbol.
220 psi
